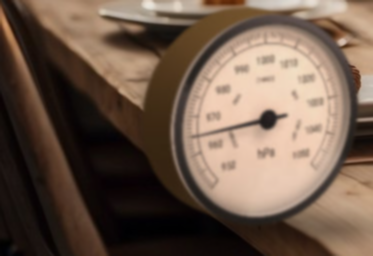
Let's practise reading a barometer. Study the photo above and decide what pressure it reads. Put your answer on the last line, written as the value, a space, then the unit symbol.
965 hPa
